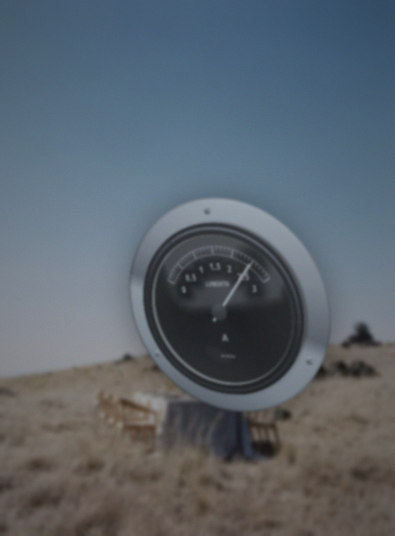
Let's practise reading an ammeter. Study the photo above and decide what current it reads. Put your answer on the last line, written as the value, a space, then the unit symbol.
2.5 A
